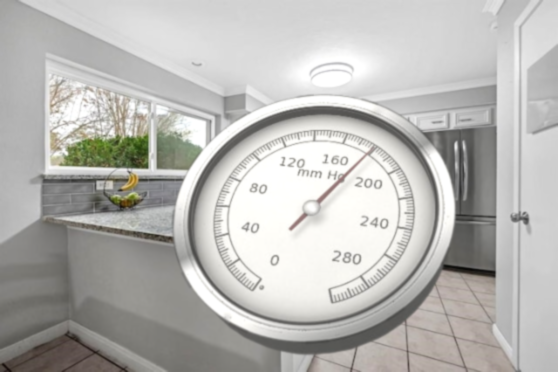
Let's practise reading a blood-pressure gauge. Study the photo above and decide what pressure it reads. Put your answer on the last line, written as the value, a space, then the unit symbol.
180 mmHg
